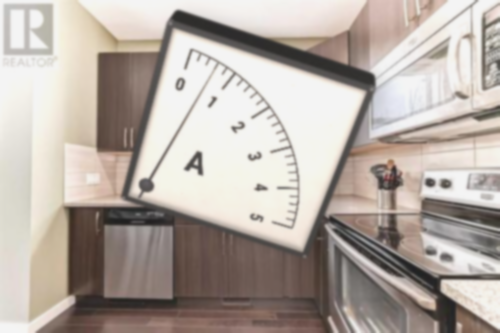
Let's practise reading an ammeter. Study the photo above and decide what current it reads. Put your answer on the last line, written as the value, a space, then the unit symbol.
0.6 A
